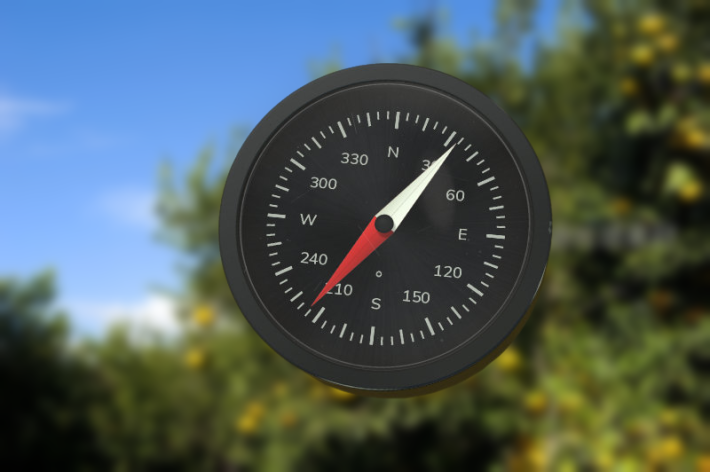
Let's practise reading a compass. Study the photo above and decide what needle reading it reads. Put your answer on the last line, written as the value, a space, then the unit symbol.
215 °
